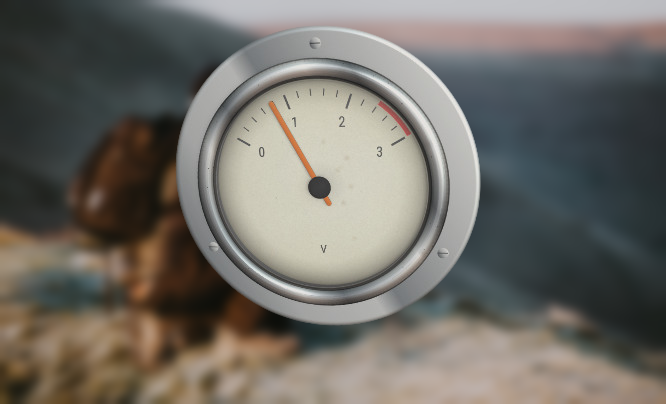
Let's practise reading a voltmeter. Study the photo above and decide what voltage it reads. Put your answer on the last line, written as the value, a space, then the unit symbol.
0.8 V
